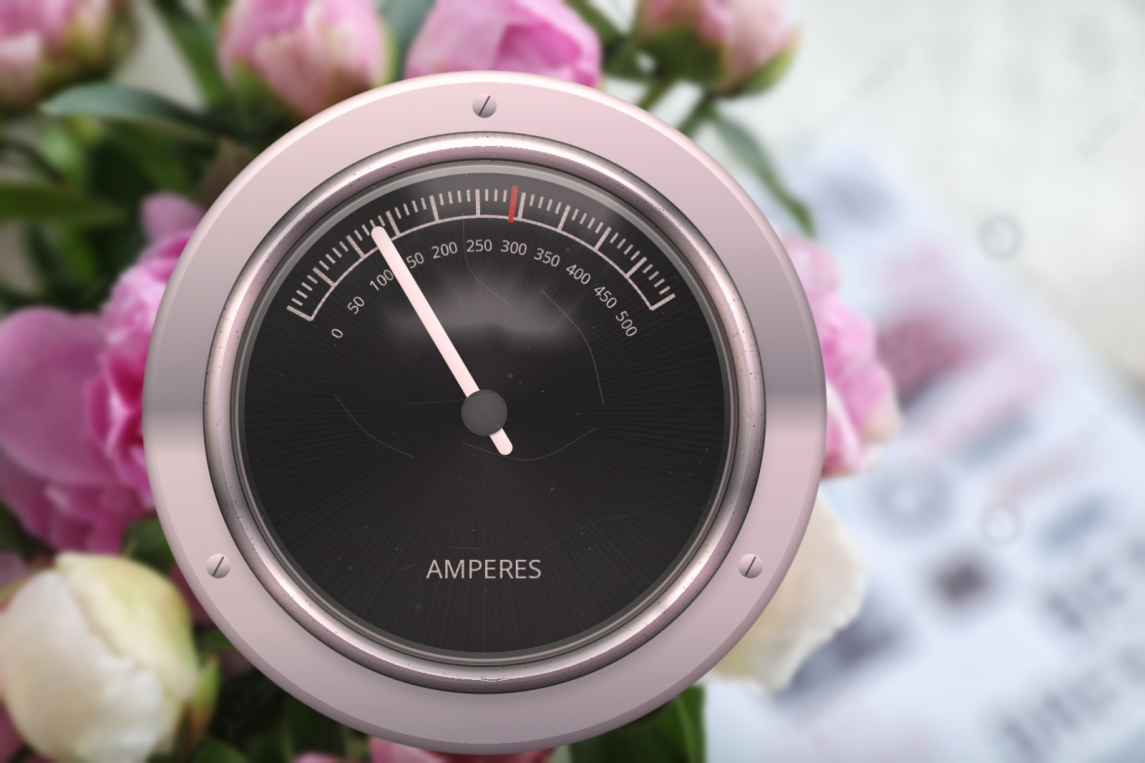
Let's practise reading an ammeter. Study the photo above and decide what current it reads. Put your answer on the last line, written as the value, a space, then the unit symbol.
130 A
